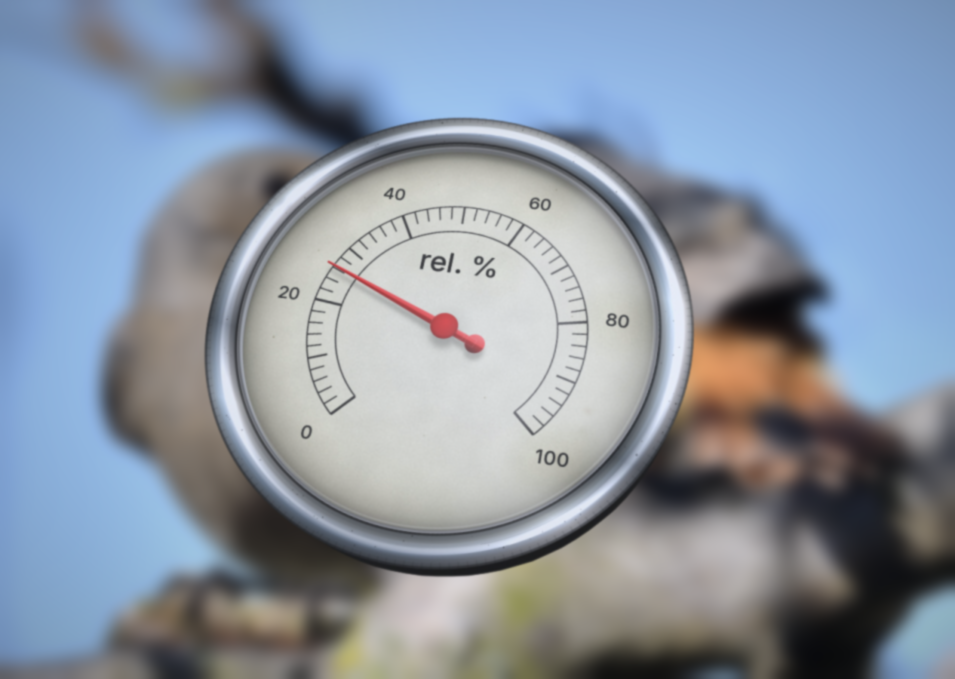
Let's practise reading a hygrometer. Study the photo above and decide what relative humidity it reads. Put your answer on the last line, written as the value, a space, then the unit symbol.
26 %
